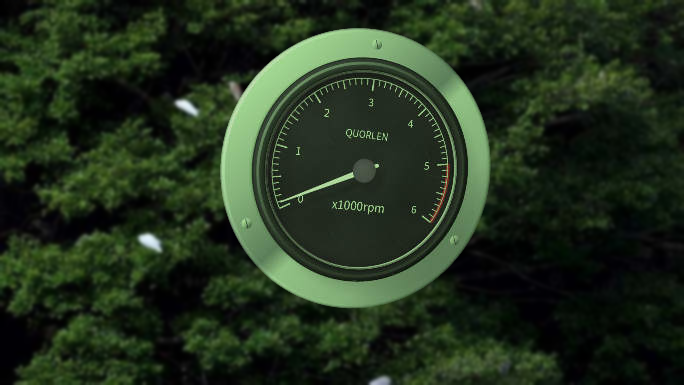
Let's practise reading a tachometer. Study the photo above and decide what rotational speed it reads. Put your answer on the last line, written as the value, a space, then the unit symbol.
100 rpm
